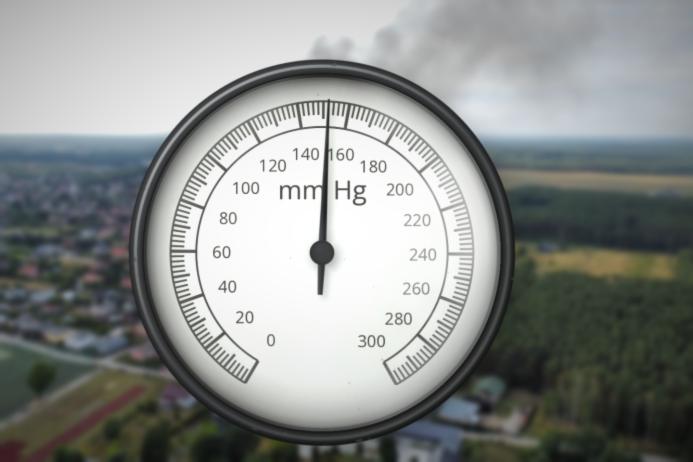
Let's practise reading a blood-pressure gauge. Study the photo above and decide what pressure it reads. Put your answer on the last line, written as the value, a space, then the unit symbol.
152 mmHg
